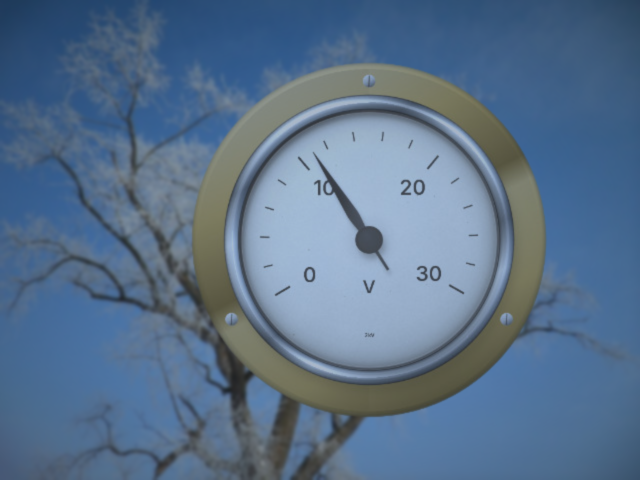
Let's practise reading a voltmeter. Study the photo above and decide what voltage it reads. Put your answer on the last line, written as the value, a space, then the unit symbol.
11 V
